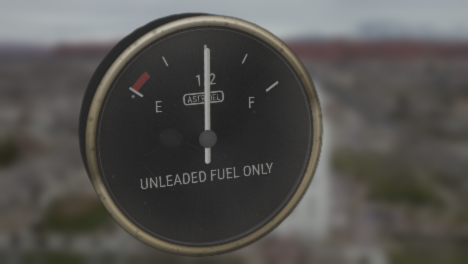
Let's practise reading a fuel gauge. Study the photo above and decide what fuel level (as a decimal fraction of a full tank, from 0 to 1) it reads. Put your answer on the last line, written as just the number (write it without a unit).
0.5
